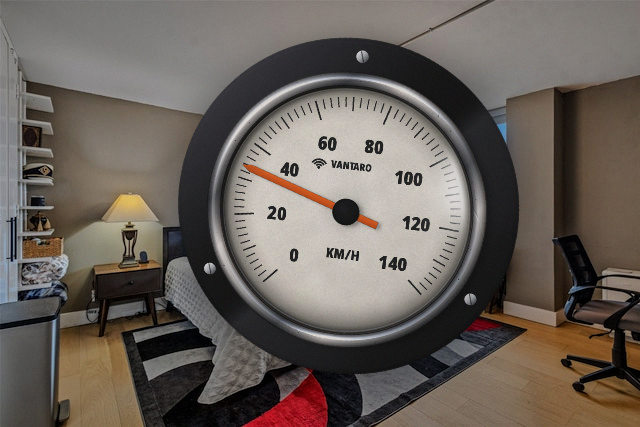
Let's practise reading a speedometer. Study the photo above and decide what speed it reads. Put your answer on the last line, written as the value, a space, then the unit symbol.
34 km/h
